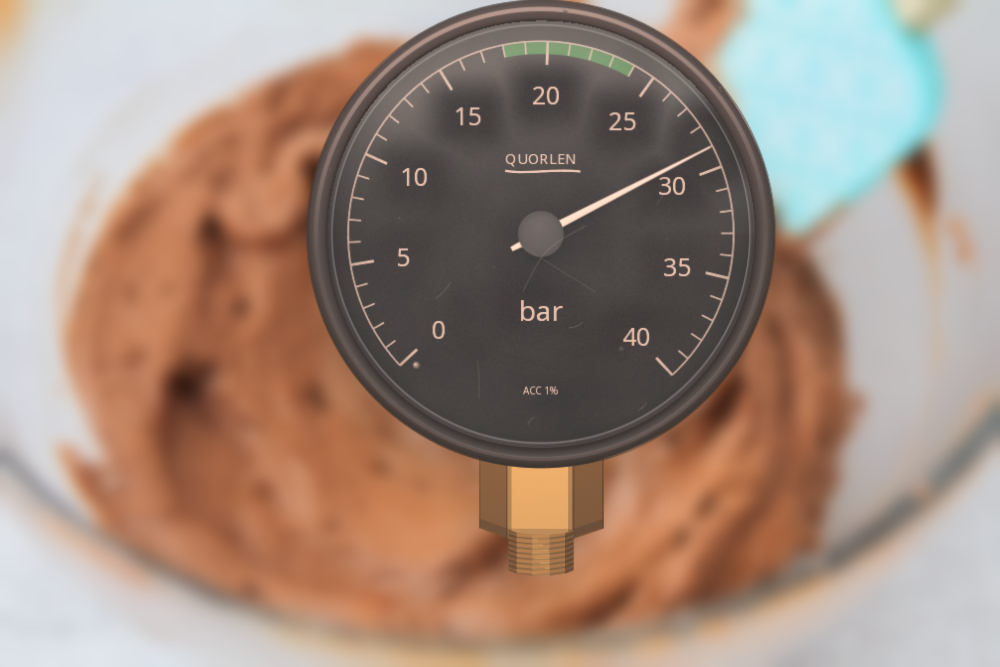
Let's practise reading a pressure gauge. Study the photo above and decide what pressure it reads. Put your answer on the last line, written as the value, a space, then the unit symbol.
29 bar
